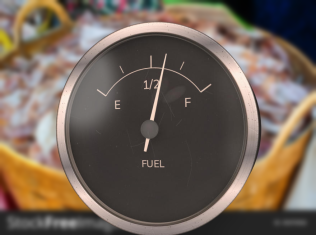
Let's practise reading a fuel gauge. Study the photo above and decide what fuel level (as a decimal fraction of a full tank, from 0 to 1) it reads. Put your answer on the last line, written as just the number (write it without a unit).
0.625
